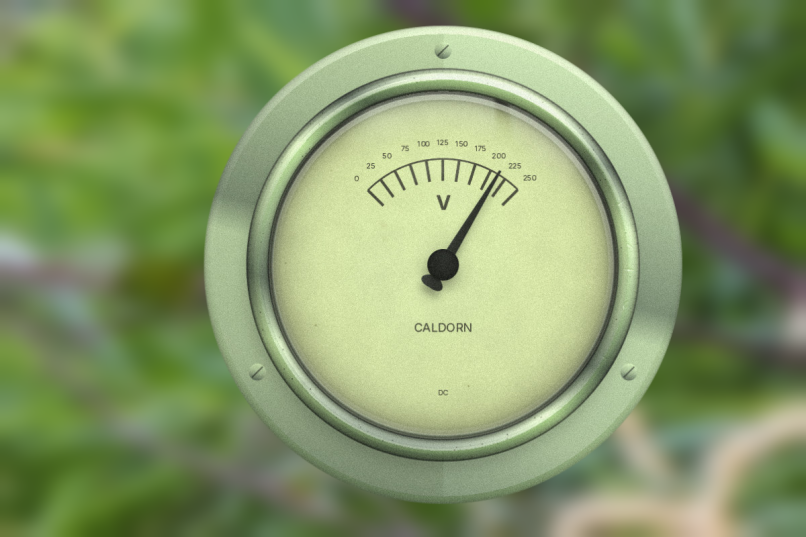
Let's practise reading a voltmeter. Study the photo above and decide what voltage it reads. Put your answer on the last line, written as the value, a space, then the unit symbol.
212.5 V
